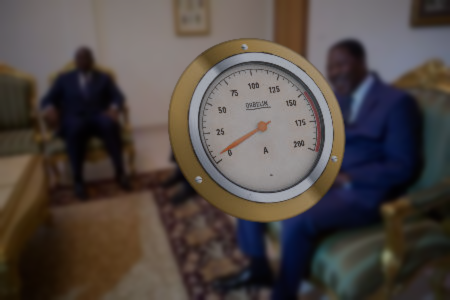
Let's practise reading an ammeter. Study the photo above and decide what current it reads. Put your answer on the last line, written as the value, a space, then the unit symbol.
5 A
